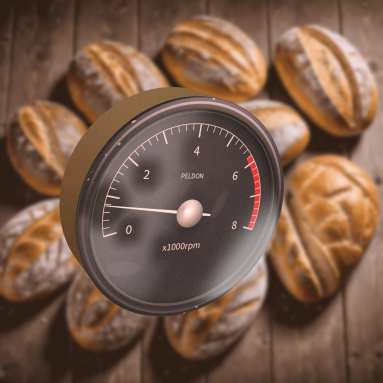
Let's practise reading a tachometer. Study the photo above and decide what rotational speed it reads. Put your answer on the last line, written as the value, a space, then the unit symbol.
800 rpm
